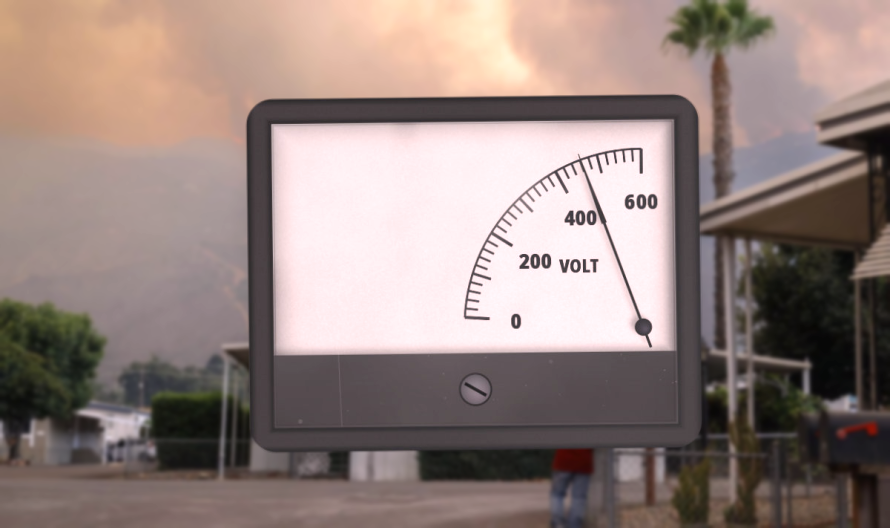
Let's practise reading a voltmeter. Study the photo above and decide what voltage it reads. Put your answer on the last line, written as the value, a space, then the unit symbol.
460 V
